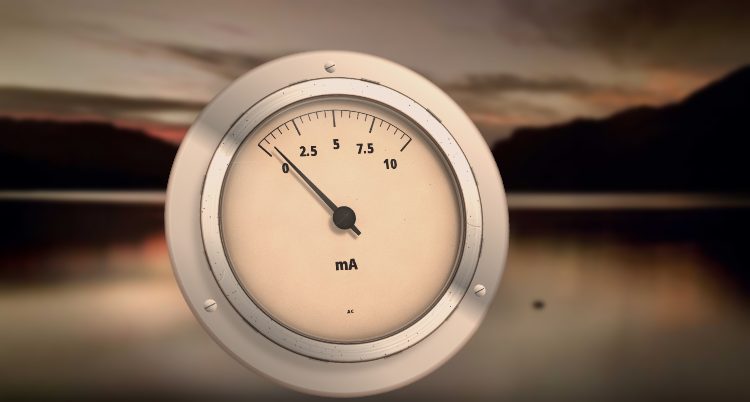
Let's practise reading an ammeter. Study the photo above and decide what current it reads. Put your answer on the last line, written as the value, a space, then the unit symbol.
0.5 mA
